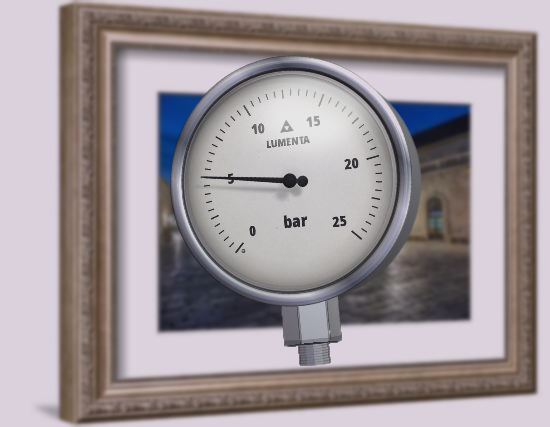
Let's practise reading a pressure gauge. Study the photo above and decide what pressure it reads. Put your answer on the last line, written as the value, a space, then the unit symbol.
5 bar
